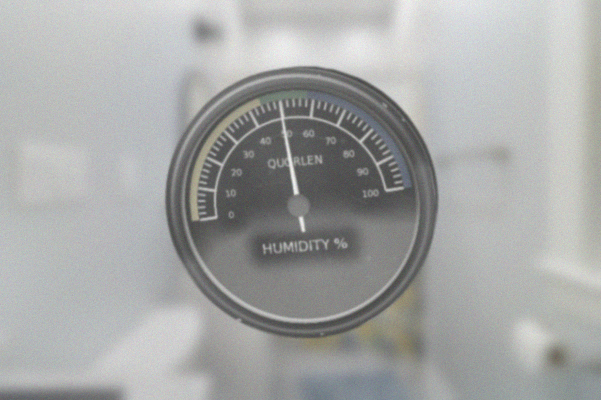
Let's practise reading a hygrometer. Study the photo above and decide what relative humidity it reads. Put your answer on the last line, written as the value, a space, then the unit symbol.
50 %
